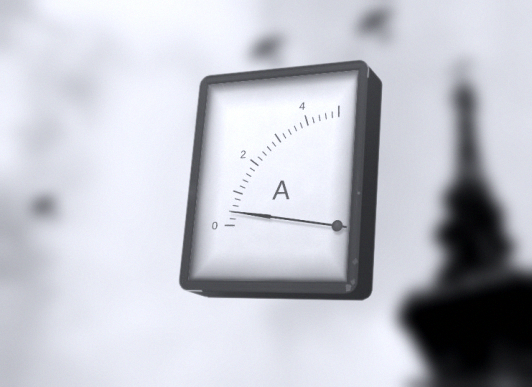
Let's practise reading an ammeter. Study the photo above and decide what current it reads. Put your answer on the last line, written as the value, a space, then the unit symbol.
0.4 A
